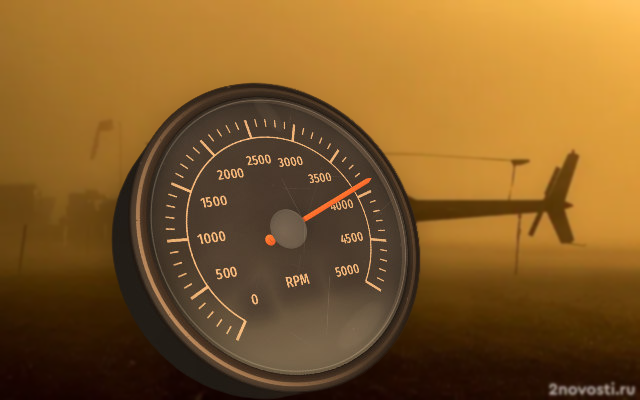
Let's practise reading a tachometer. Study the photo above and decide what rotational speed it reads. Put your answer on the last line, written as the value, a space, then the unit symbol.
3900 rpm
